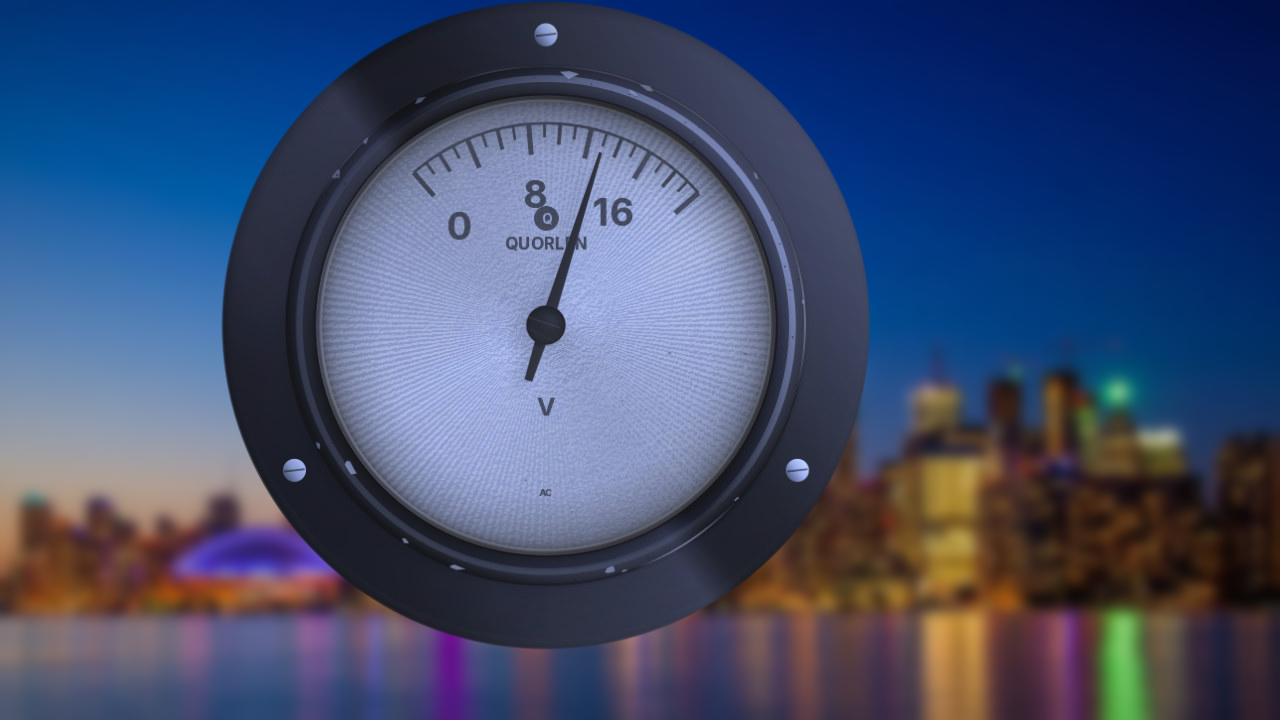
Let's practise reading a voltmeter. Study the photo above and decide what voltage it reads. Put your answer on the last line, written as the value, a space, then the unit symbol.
13 V
